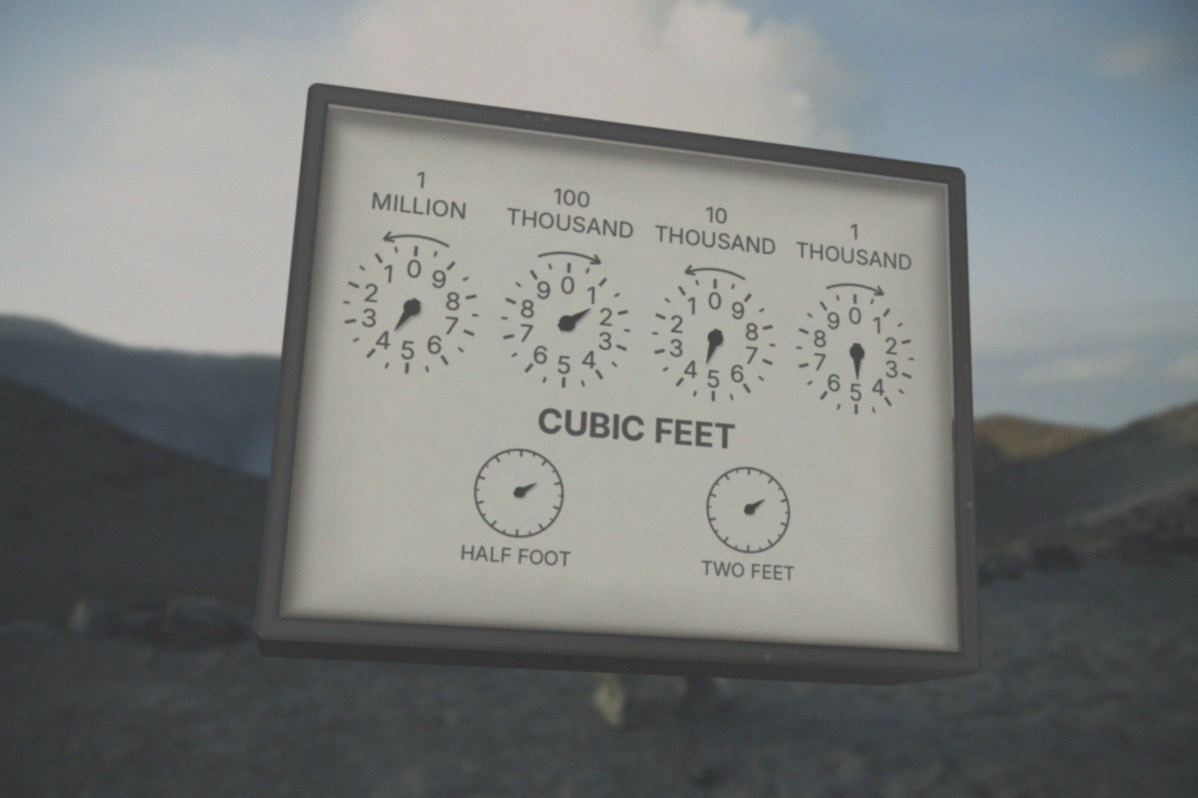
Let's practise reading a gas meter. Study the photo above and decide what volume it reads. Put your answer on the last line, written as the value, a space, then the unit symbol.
414500 ft³
